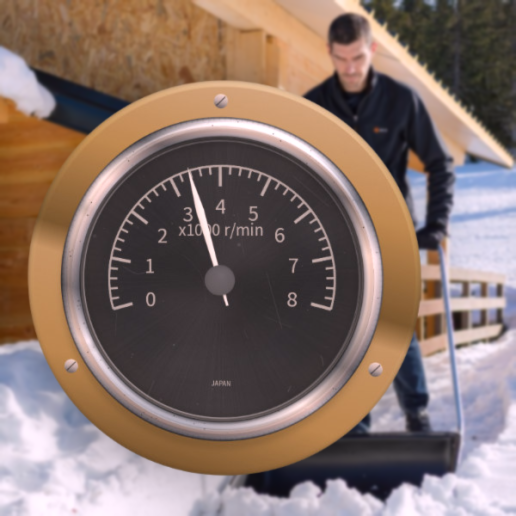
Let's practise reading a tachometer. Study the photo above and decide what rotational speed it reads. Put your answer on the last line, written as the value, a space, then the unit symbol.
3400 rpm
